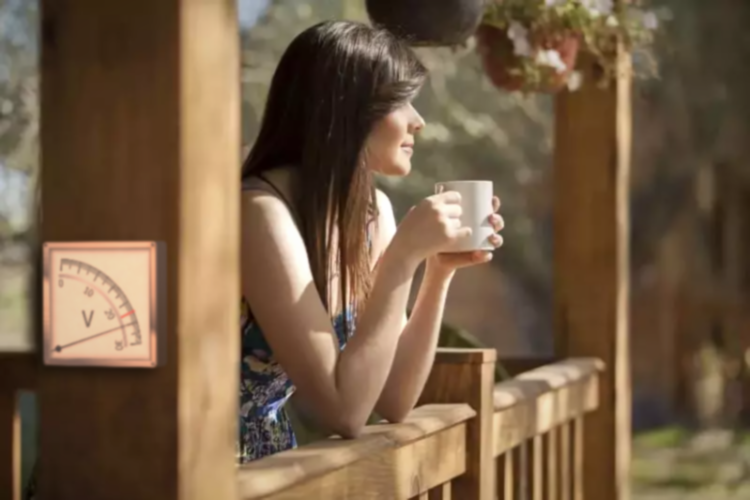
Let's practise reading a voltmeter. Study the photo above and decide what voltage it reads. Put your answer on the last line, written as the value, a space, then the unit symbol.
25 V
